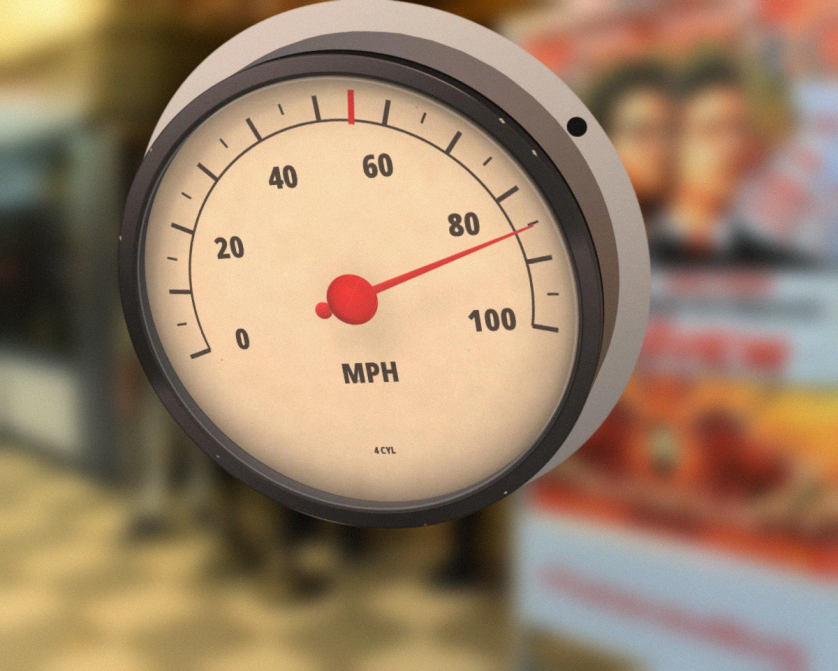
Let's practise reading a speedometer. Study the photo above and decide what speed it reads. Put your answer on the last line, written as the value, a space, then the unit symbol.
85 mph
